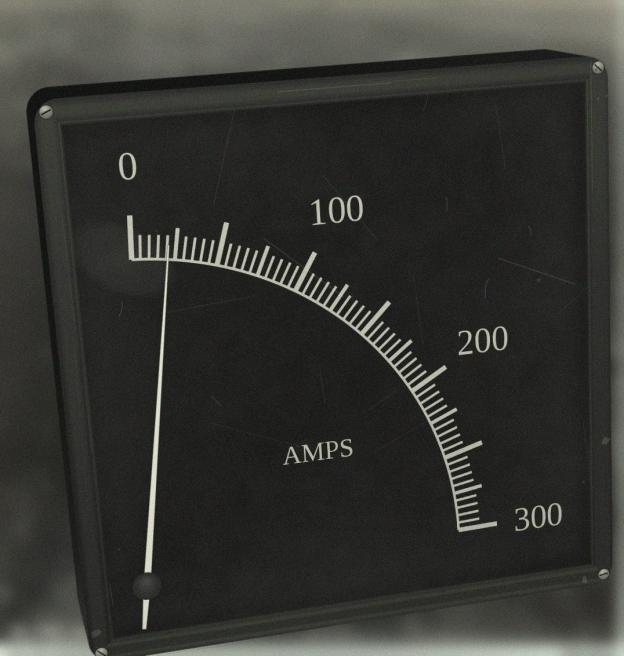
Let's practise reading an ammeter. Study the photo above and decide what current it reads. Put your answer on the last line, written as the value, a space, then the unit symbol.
20 A
